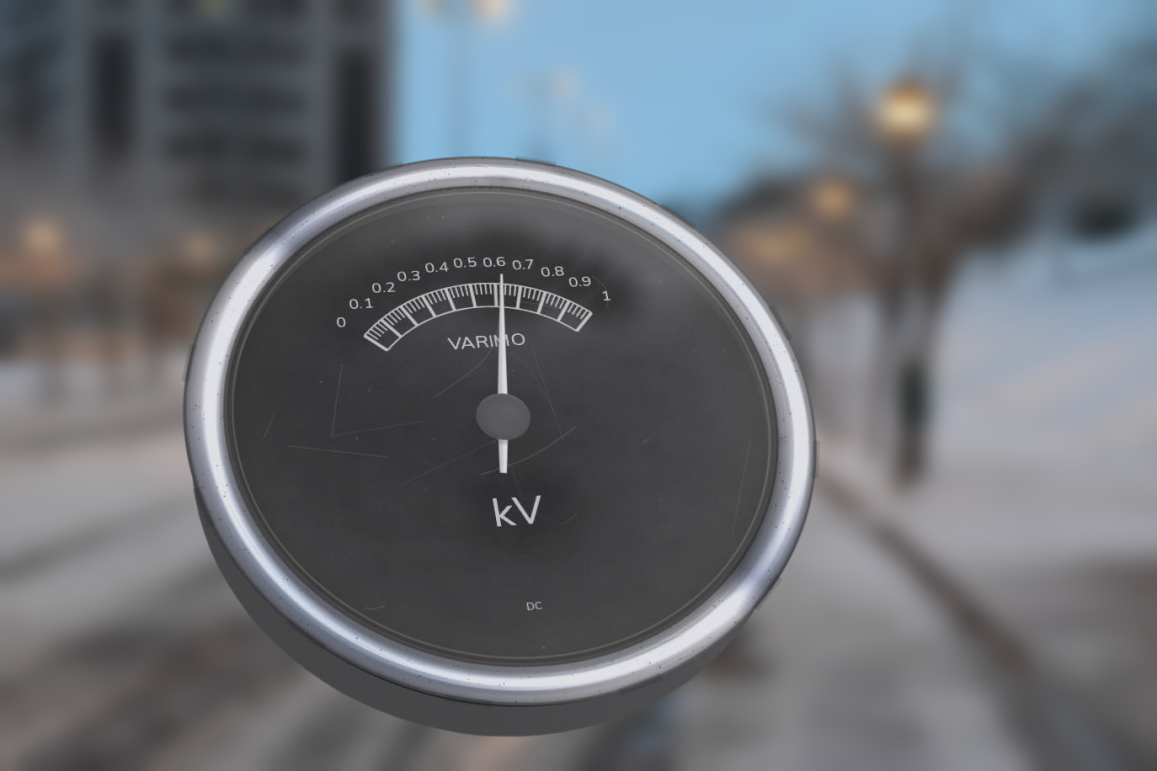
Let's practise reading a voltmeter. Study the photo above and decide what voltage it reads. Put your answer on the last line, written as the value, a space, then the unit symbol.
0.62 kV
